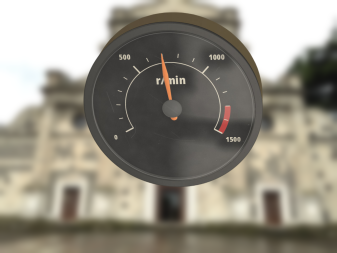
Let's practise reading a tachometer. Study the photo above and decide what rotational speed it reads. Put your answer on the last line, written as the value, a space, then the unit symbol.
700 rpm
